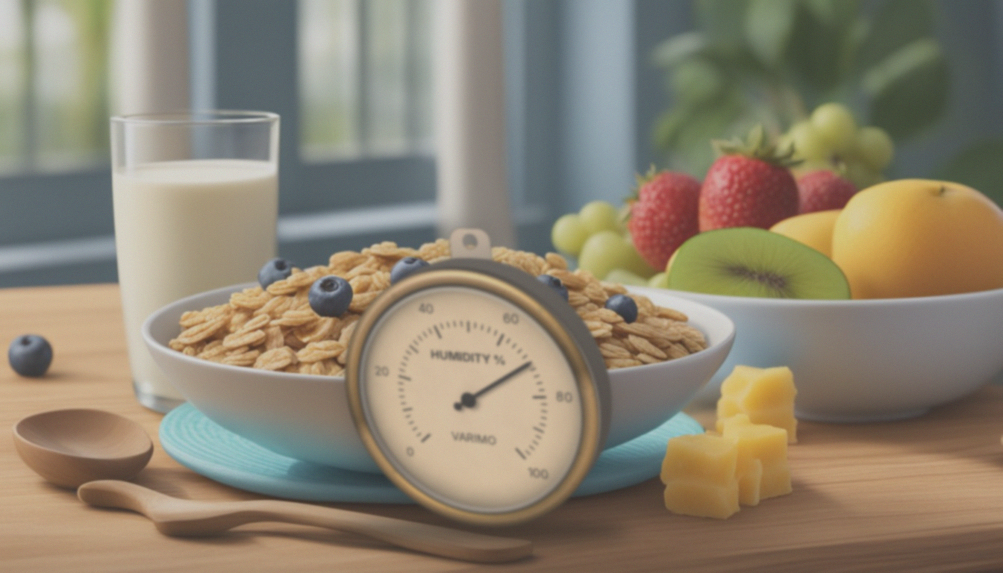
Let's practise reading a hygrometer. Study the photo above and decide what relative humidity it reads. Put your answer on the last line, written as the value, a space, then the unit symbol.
70 %
